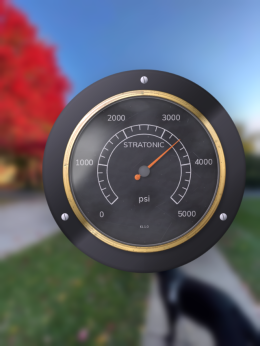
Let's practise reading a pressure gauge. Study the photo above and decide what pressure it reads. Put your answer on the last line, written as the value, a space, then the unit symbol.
3400 psi
